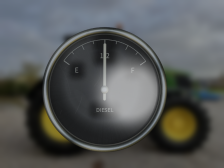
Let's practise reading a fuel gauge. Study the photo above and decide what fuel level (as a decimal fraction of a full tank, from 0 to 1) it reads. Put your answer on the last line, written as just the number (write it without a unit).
0.5
